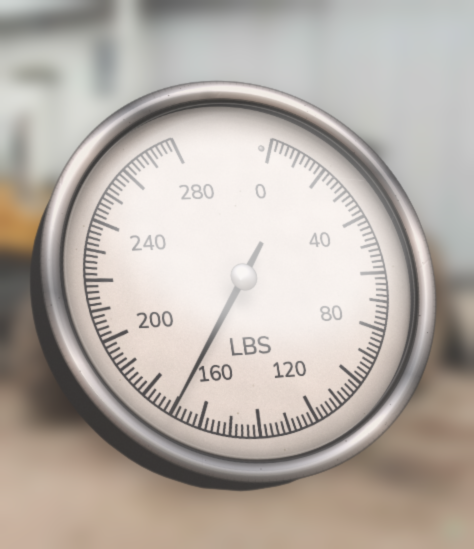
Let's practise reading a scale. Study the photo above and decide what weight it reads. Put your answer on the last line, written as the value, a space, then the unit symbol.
170 lb
